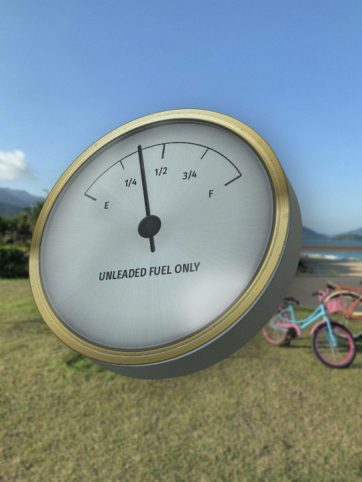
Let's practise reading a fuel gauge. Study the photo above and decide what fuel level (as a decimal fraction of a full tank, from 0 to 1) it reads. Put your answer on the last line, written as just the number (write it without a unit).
0.375
